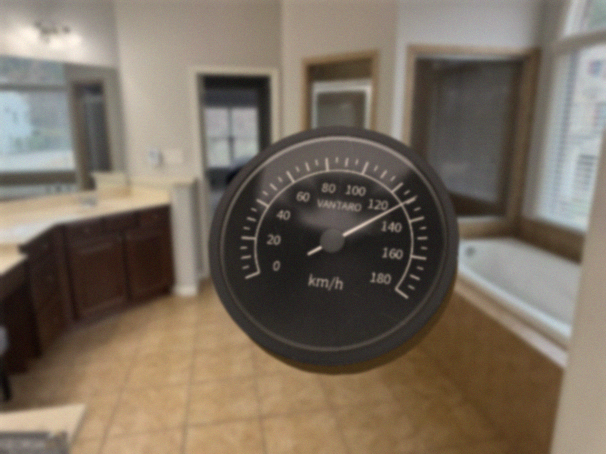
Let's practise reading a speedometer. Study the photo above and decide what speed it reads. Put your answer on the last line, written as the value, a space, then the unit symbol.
130 km/h
